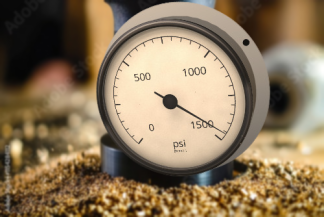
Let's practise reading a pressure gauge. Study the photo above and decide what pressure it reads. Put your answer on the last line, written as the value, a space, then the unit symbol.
1450 psi
